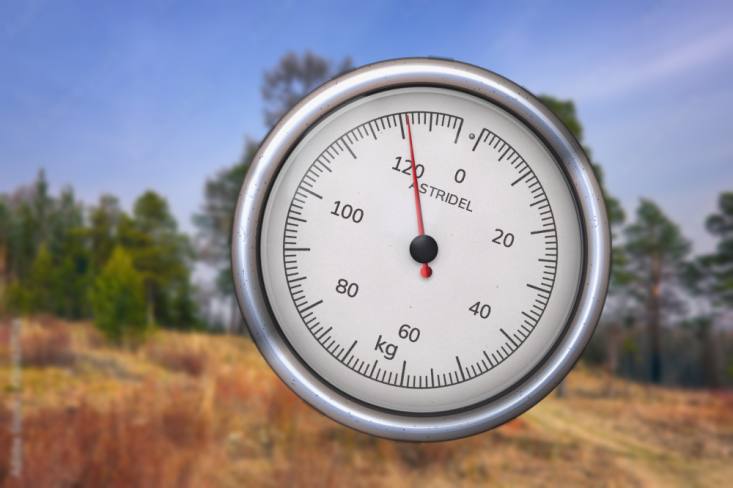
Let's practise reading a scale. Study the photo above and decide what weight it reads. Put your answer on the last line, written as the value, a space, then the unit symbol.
121 kg
